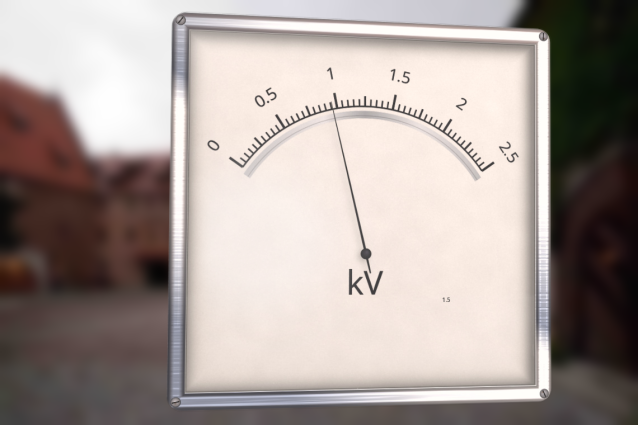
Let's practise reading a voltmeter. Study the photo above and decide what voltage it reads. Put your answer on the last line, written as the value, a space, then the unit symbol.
0.95 kV
